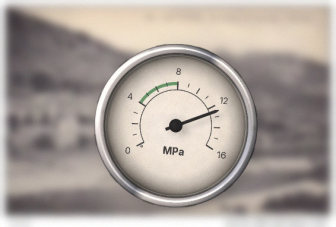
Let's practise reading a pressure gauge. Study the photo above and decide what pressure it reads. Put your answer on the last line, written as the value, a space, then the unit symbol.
12.5 MPa
